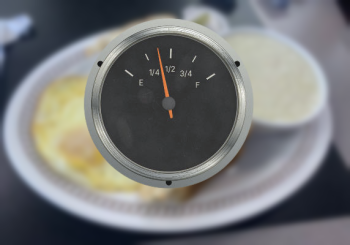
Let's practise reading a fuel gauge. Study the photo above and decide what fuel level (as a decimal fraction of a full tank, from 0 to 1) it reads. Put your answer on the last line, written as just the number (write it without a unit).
0.375
